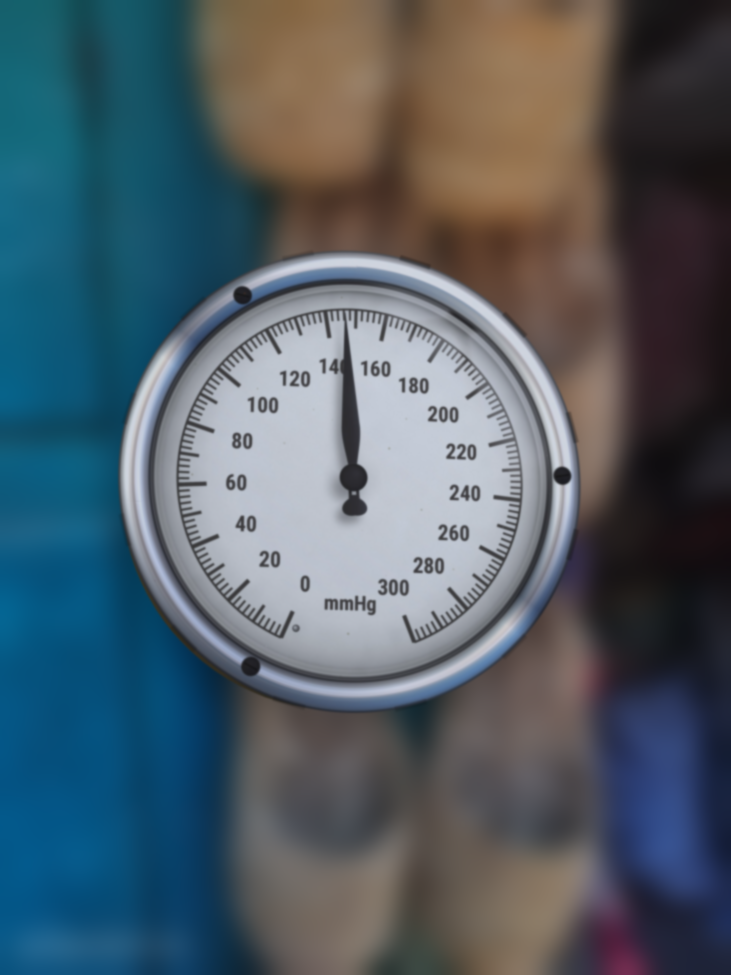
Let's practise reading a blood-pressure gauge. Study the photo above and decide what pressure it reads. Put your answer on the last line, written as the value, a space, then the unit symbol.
146 mmHg
